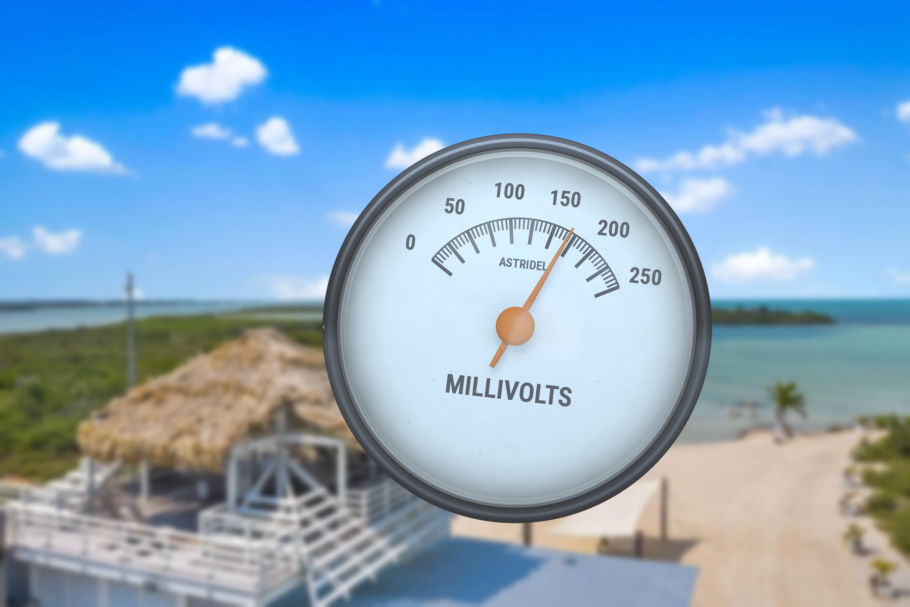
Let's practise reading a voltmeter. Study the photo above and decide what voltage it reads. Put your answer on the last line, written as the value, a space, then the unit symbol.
170 mV
